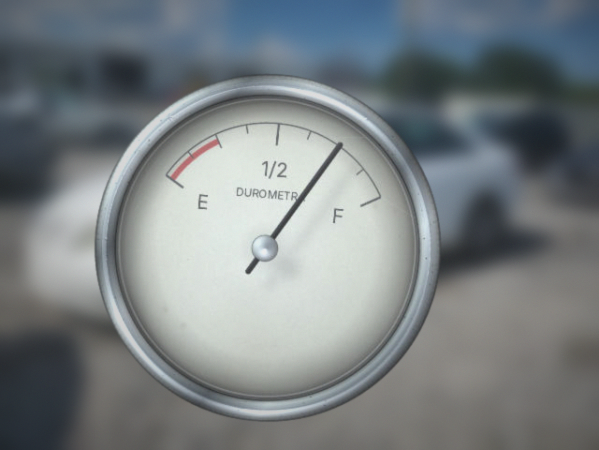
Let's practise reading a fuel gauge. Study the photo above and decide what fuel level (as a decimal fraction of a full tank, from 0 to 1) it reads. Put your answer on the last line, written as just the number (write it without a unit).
0.75
